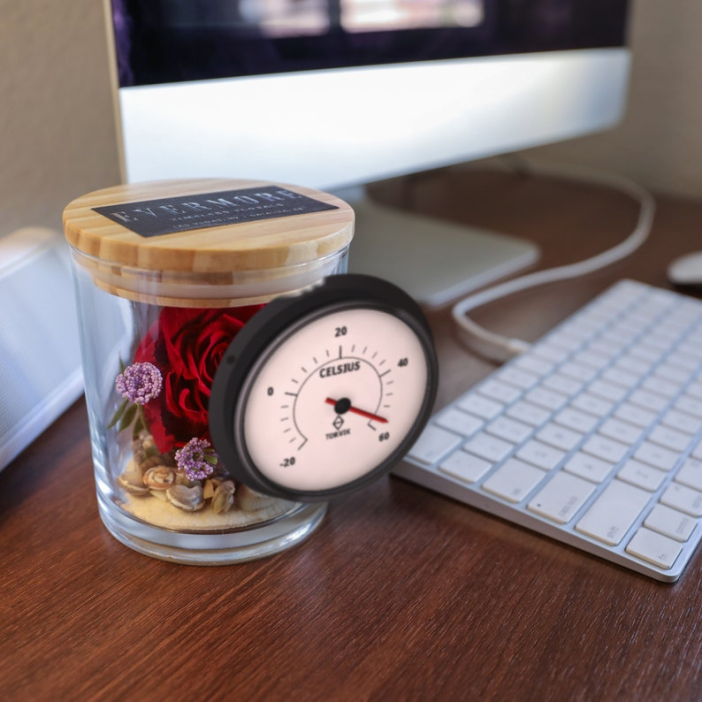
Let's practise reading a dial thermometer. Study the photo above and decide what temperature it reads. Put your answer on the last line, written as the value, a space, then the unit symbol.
56 °C
